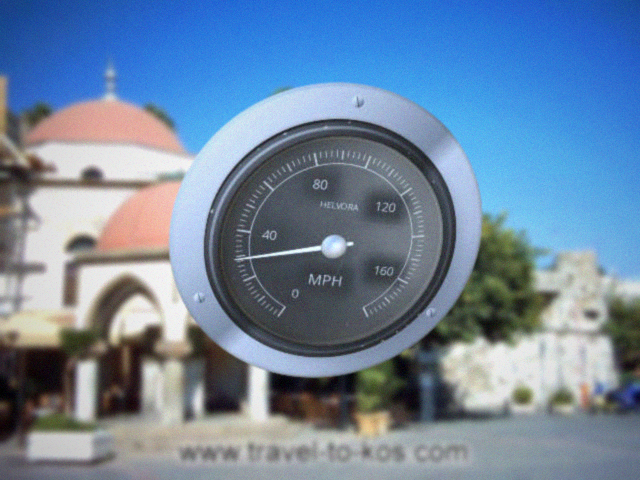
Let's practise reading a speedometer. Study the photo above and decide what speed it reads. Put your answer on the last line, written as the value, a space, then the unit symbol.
30 mph
